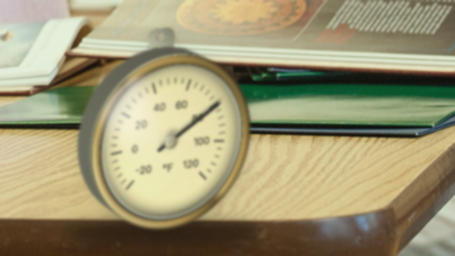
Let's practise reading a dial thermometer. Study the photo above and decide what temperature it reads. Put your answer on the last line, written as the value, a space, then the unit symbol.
80 °F
